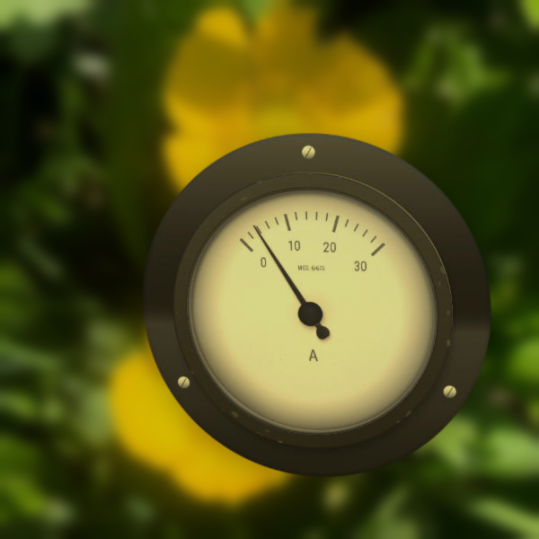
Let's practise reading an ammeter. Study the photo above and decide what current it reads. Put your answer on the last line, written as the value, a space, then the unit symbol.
4 A
